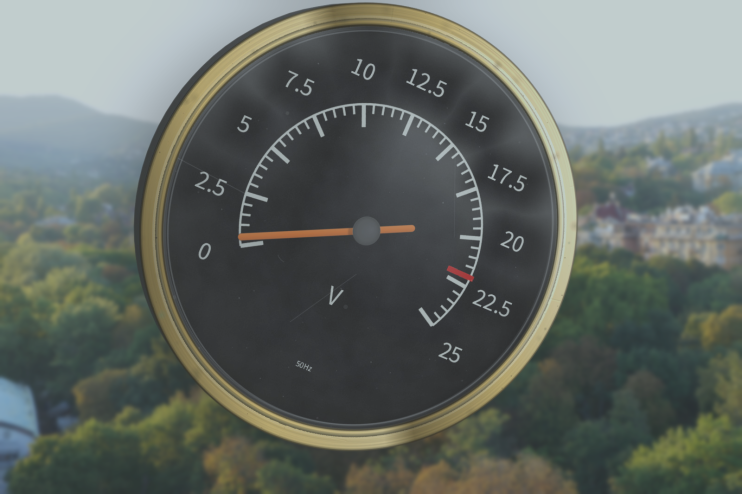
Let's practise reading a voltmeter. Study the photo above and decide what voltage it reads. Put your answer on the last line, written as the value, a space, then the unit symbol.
0.5 V
